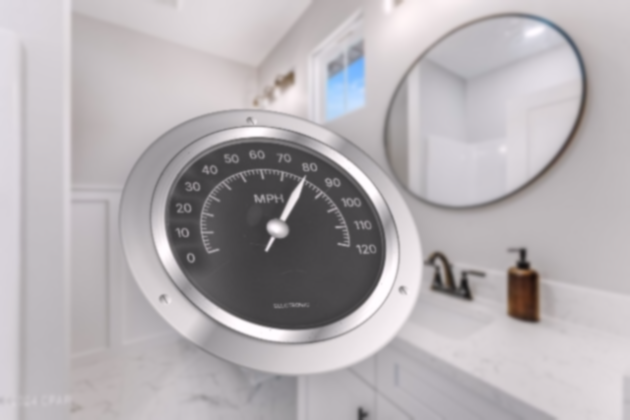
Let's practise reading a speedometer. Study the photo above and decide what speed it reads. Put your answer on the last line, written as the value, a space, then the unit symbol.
80 mph
